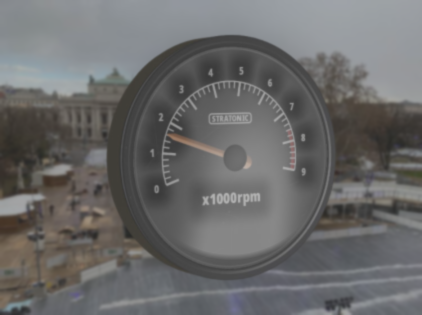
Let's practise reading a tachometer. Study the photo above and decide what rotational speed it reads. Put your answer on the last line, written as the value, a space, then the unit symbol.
1600 rpm
